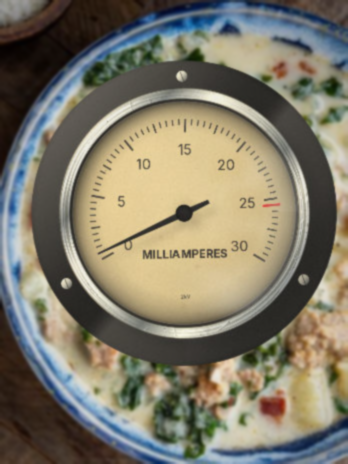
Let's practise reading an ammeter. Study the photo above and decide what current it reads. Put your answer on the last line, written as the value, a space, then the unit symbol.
0.5 mA
